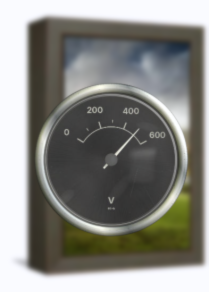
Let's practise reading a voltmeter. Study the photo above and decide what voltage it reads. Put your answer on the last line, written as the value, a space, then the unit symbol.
500 V
